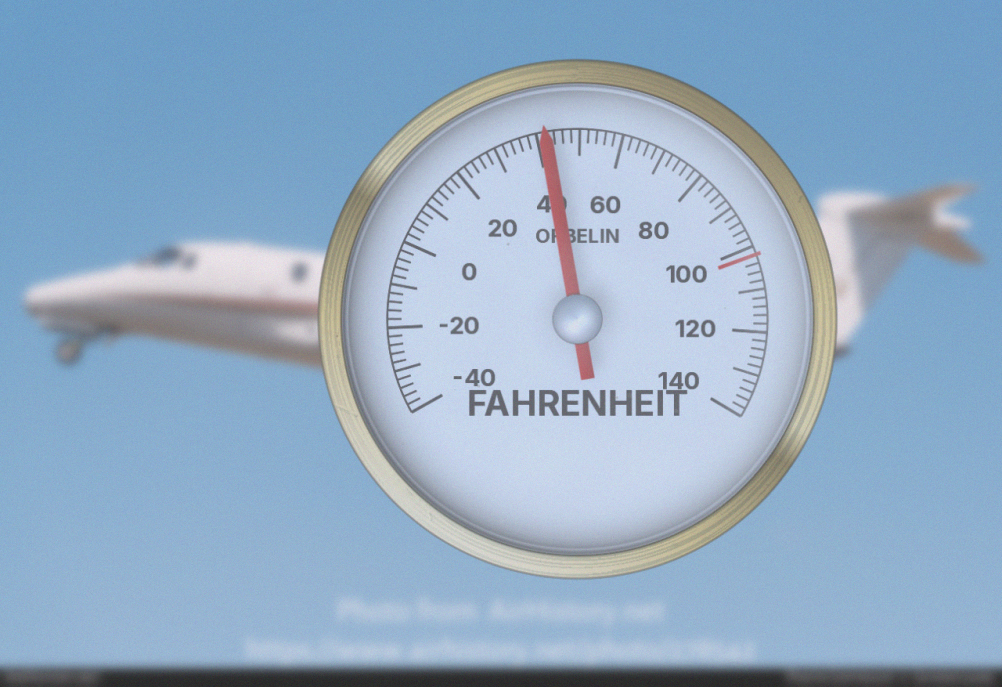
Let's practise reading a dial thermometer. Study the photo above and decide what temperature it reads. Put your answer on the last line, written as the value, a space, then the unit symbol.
42 °F
